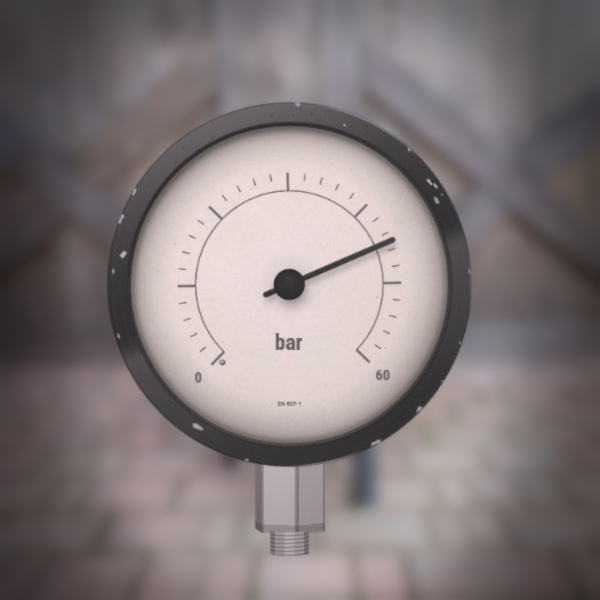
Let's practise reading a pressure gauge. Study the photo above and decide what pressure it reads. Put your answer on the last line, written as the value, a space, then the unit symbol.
45 bar
